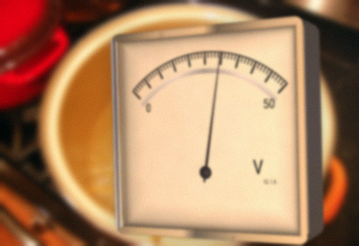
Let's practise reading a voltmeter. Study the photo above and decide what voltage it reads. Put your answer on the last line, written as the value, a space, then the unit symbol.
30 V
